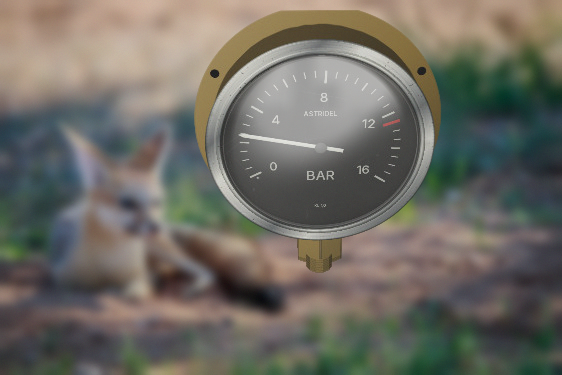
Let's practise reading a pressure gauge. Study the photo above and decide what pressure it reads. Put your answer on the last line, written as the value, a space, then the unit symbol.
2.5 bar
